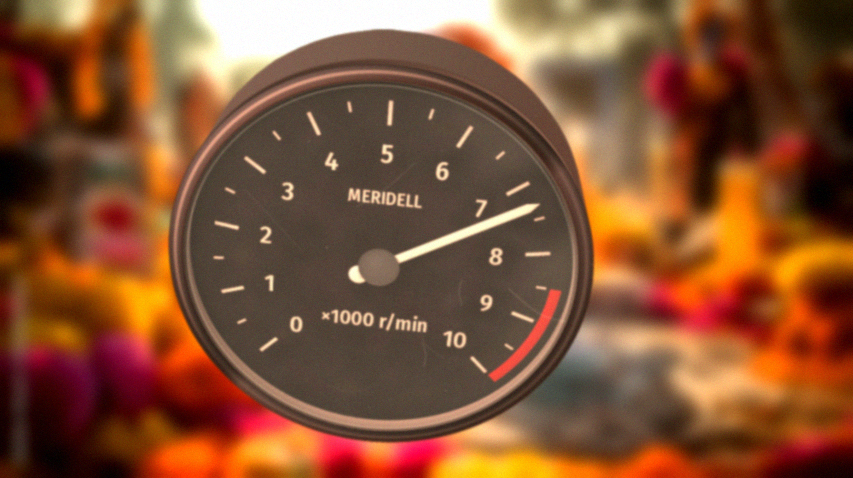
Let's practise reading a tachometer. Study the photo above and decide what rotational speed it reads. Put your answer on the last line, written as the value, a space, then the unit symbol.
7250 rpm
